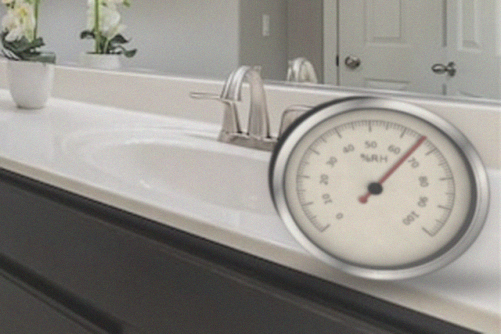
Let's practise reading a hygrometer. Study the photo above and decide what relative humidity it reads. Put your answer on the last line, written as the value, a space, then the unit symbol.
65 %
